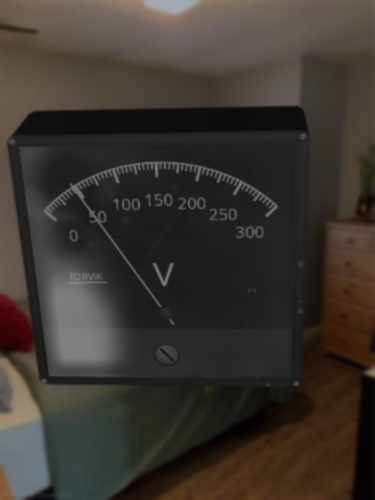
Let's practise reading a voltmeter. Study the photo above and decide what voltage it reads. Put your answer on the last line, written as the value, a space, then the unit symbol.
50 V
